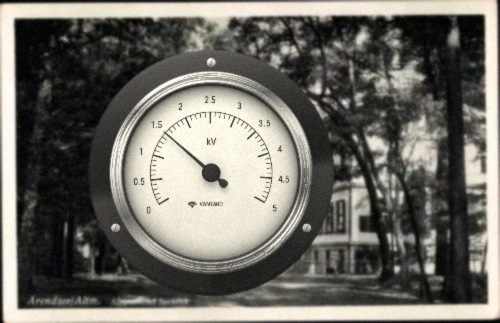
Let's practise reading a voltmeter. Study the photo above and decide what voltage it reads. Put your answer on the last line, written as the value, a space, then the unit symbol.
1.5 kV
